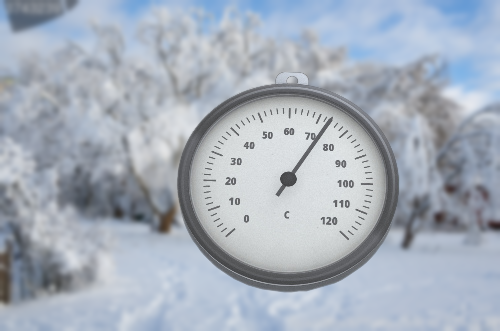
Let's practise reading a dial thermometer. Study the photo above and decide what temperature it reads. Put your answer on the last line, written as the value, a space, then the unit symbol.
74 °C
